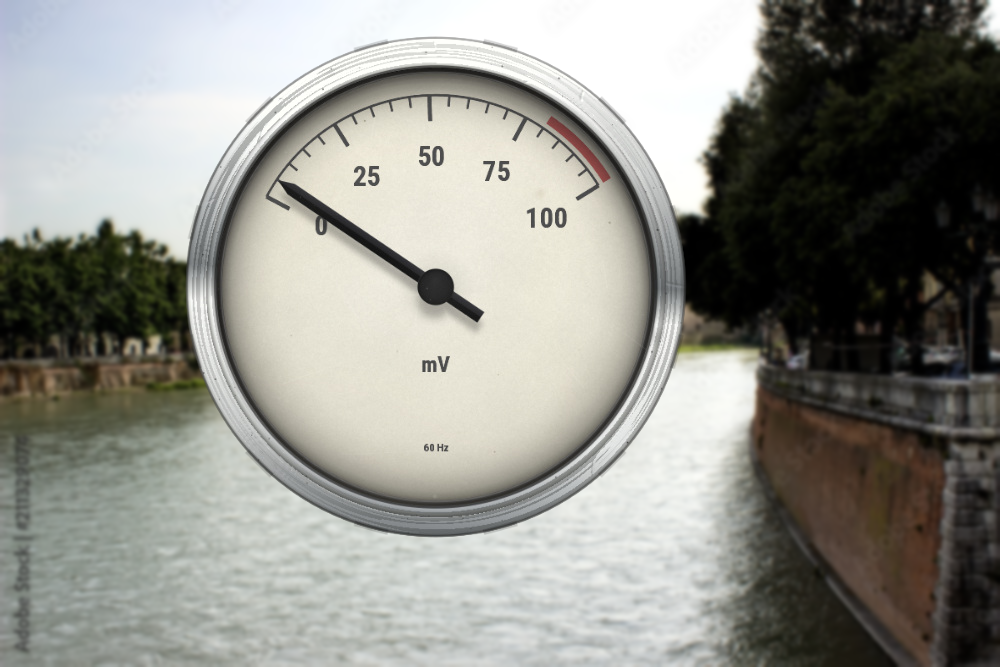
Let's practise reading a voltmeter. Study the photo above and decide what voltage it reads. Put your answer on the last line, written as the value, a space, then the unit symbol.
5 mV
